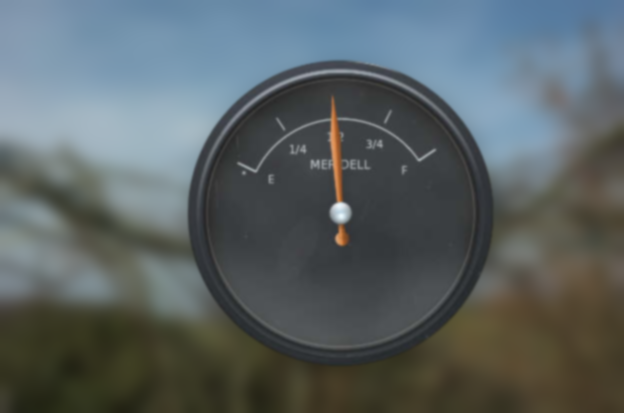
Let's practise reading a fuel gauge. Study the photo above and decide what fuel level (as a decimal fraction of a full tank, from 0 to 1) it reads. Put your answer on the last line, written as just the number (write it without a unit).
0.5
